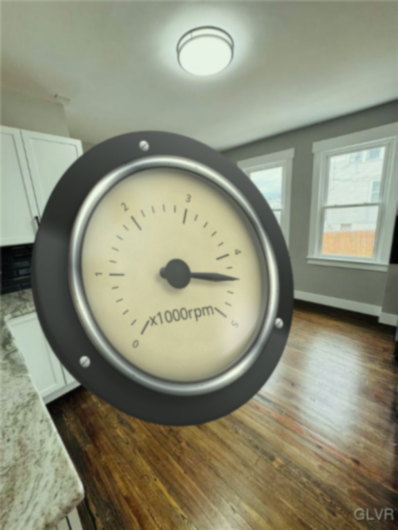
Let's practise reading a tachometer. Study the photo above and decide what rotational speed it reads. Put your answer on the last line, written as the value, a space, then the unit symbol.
4400 rpm
